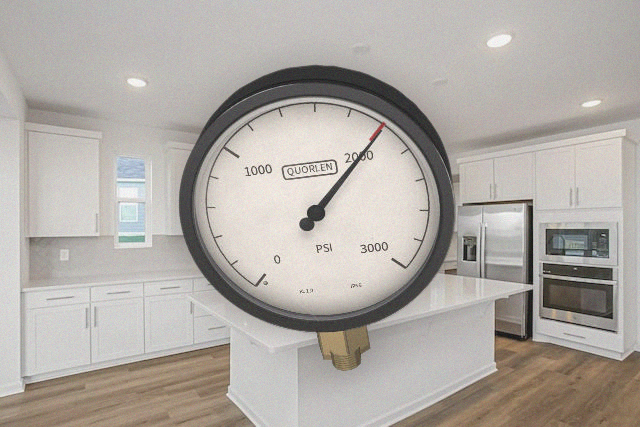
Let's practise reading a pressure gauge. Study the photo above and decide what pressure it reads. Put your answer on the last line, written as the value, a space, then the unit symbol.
2000 psi
